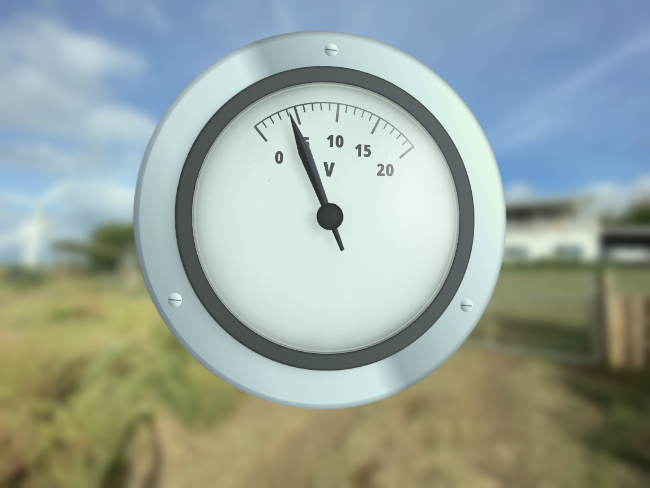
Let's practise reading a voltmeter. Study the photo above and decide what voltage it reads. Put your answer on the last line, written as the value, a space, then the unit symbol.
4 V
